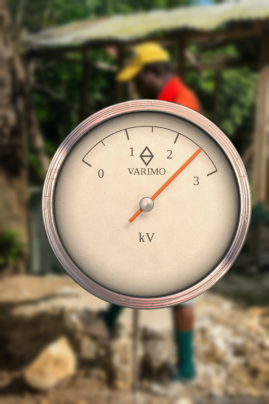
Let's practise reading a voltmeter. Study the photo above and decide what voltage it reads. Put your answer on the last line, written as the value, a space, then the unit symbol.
2.5 kV
